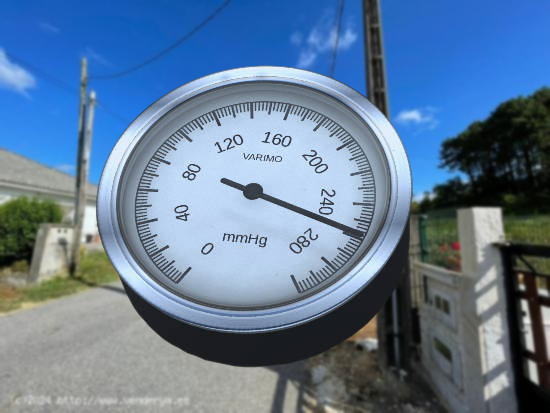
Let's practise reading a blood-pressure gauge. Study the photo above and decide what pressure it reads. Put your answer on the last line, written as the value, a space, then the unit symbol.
260 mmHg
